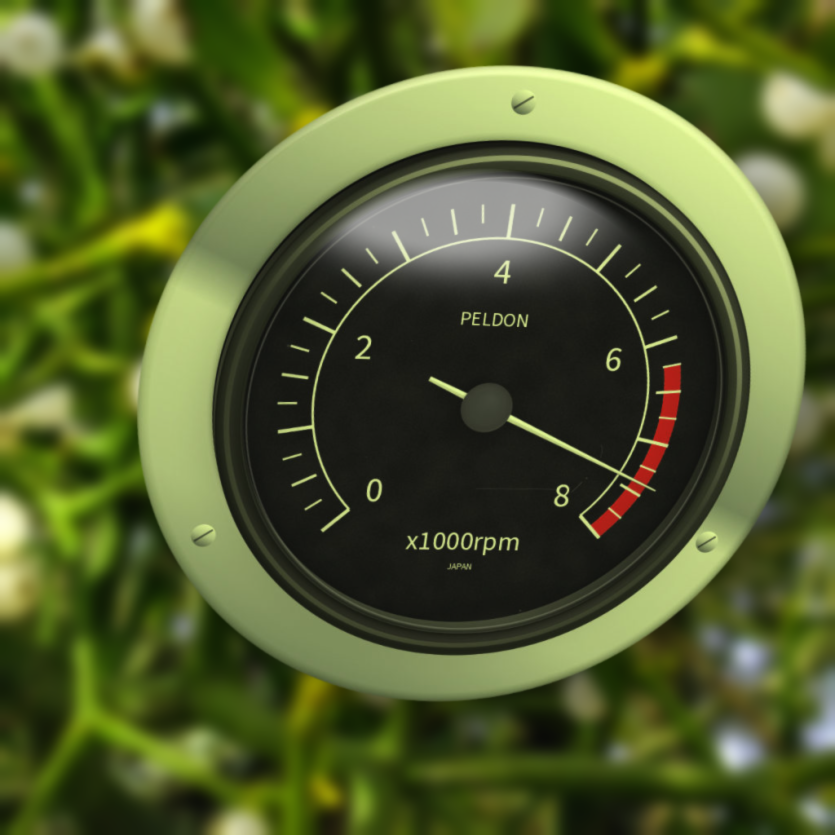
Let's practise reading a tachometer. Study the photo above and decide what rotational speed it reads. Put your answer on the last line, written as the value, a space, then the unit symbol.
7375 rpm
